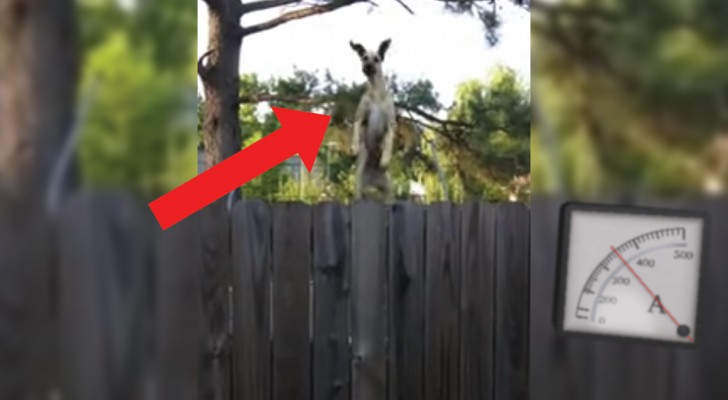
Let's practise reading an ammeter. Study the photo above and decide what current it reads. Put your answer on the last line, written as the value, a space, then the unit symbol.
350 A
